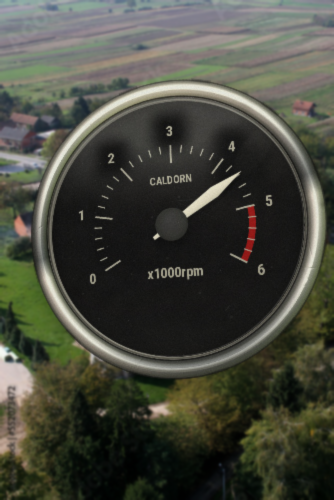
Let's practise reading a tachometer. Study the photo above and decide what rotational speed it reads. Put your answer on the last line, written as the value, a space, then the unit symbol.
4400 rpm
